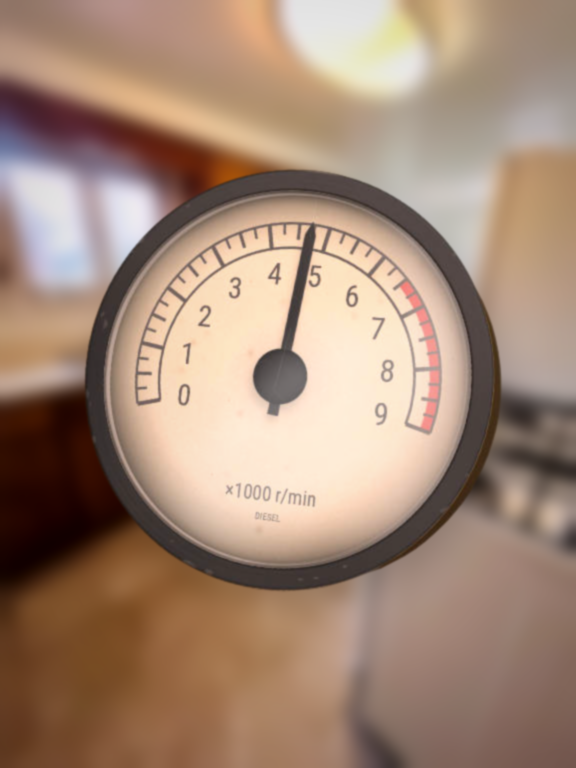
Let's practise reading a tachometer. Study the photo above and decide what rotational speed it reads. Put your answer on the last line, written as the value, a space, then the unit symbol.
4750 rpm
